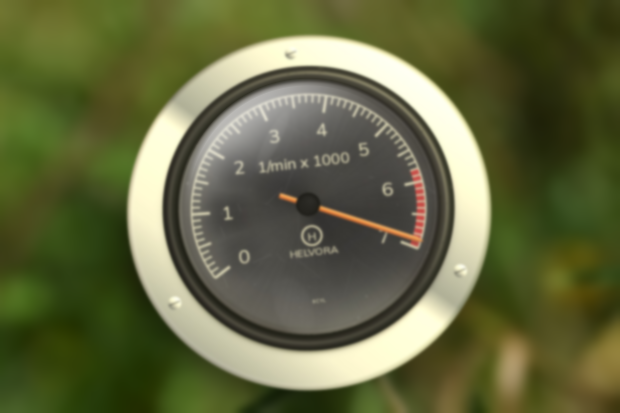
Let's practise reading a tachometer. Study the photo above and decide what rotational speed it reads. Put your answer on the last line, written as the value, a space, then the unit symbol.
6900 rpm
